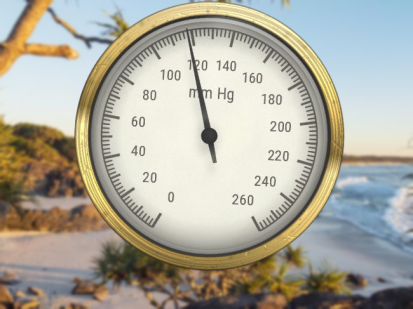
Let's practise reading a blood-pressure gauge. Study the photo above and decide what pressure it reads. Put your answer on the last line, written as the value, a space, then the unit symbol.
118 mmHg
